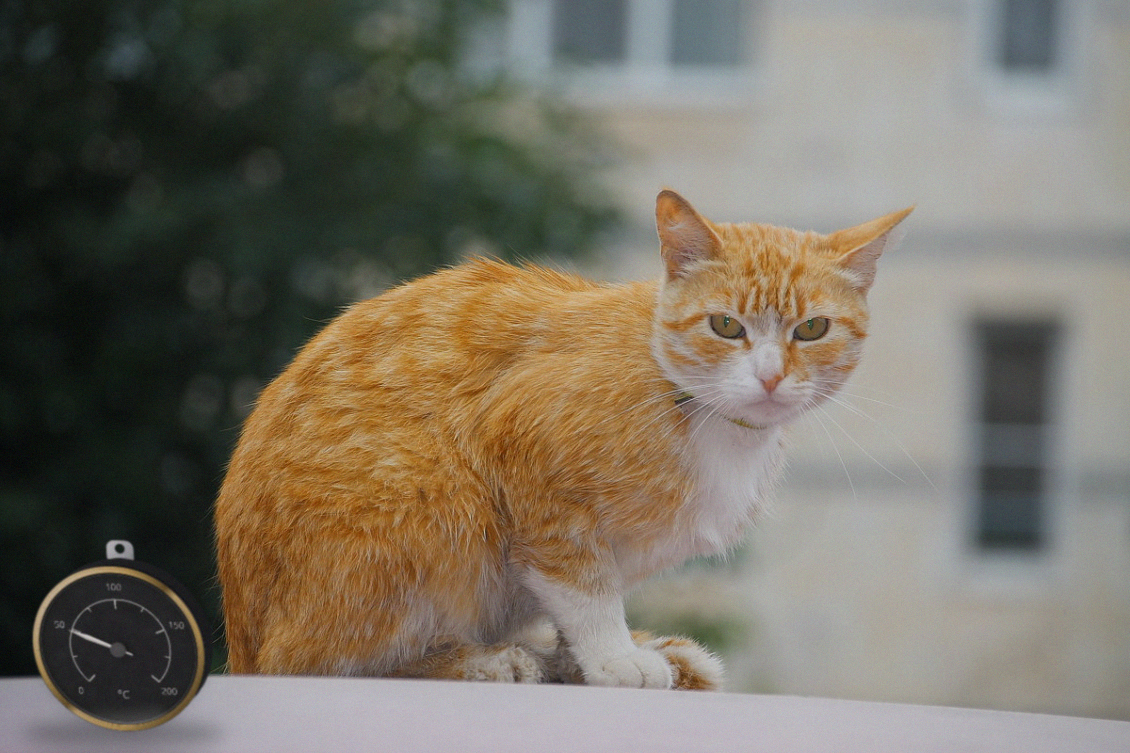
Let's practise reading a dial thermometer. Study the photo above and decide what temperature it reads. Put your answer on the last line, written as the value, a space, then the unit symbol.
50 °C
